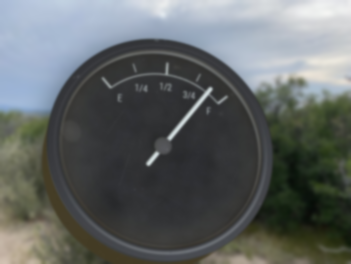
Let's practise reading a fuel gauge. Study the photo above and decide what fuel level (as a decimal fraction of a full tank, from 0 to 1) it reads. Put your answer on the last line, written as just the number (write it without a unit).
0.875
